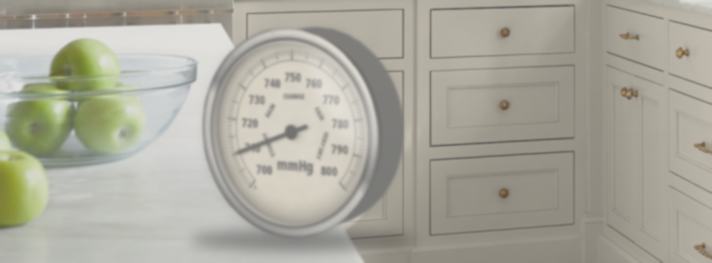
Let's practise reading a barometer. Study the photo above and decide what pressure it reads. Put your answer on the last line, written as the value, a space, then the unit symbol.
710 mmHg
